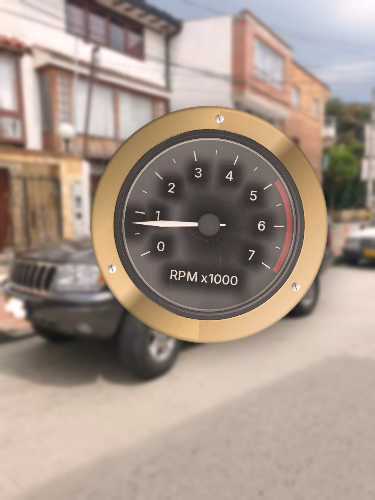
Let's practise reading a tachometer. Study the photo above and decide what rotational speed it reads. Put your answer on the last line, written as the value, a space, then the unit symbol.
750 rpm
